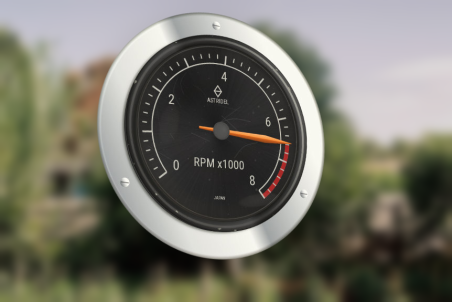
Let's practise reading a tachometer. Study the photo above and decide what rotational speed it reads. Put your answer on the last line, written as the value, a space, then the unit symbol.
6600 rpm
